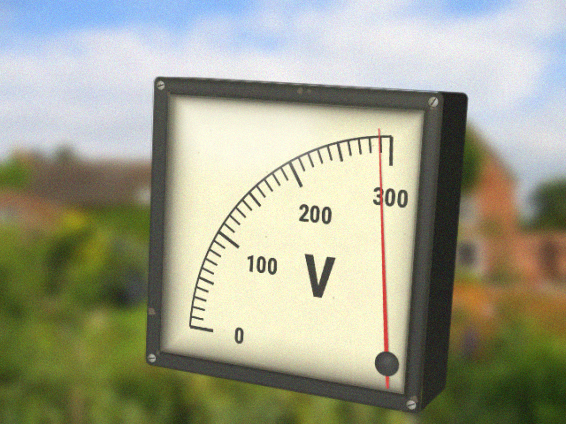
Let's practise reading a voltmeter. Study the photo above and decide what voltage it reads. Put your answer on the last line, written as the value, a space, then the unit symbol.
290 V
